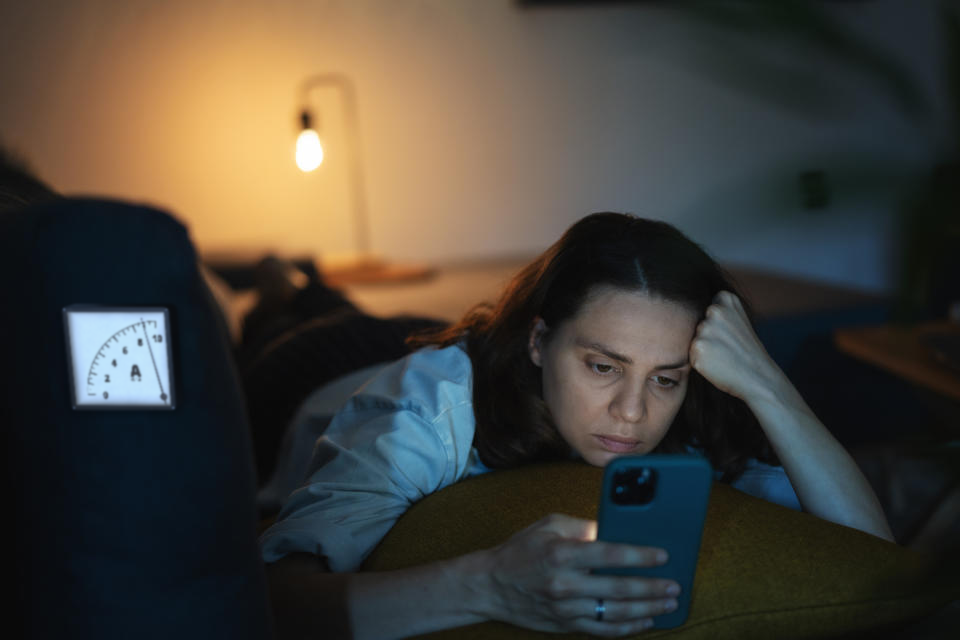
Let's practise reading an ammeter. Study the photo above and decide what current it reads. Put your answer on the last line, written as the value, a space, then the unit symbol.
9 A
